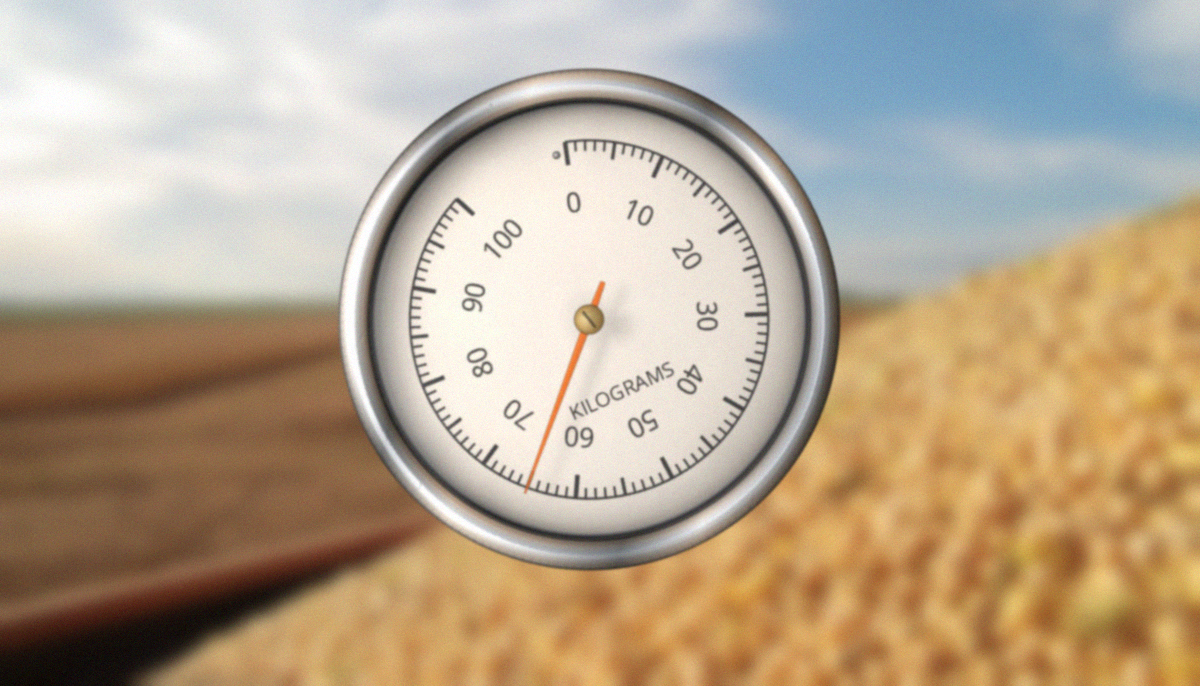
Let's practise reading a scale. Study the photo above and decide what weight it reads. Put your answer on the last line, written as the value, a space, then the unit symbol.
65 kg
